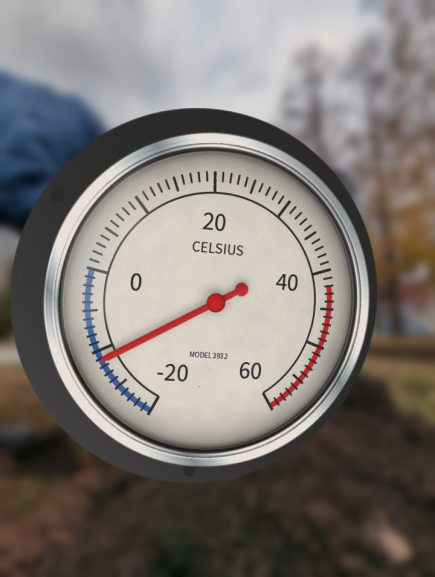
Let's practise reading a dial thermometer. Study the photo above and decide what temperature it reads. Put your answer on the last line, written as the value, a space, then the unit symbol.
-11 °C
